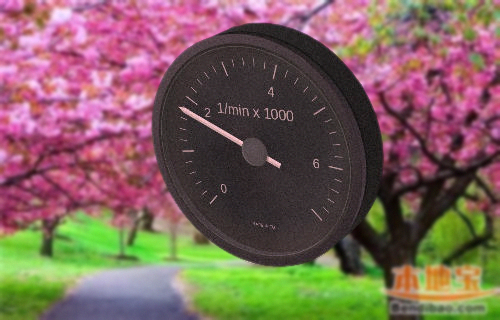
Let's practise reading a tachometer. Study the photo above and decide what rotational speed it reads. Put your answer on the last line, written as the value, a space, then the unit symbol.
1800 rpm
